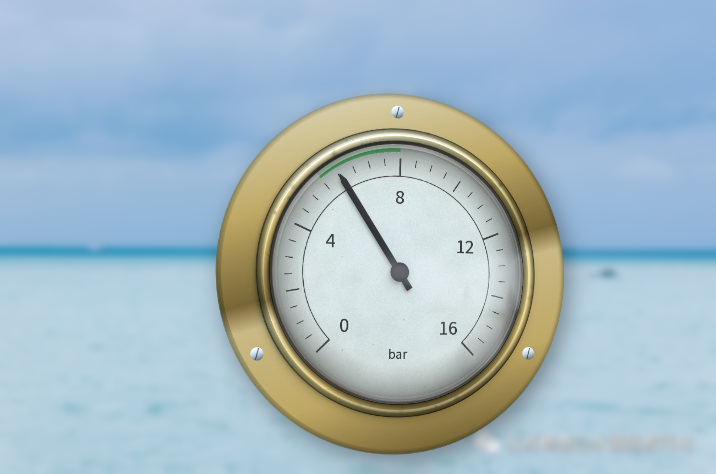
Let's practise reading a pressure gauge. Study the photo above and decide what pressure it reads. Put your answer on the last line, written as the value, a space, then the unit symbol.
6 bar
